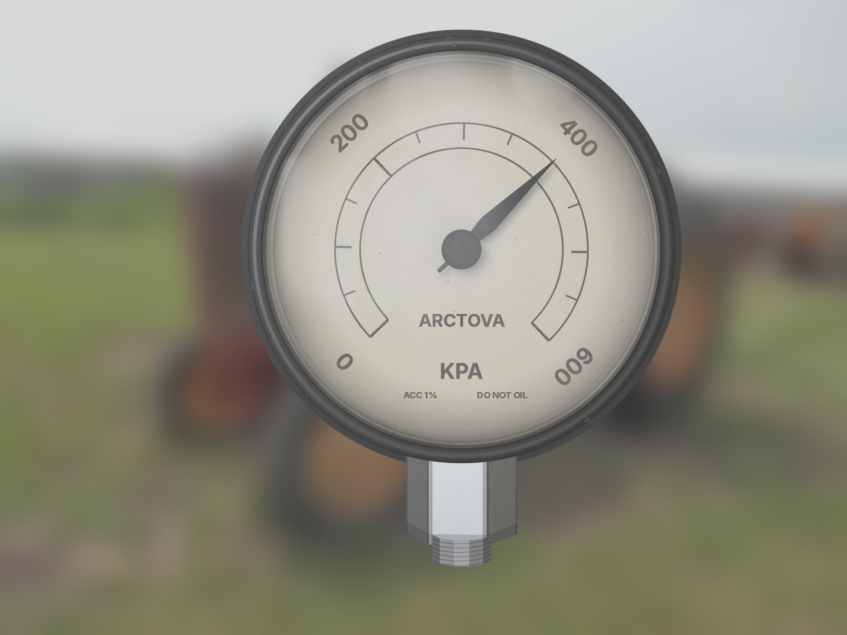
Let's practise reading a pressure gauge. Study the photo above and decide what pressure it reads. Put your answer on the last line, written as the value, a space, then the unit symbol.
400 kPa
